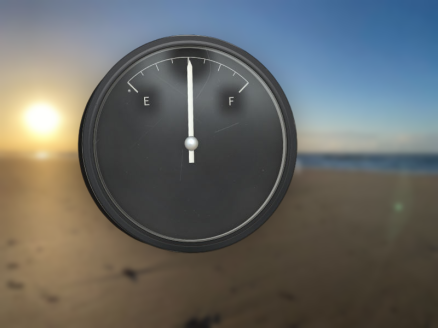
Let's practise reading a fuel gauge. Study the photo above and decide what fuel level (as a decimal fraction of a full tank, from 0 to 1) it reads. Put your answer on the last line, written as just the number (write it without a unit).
0.5
